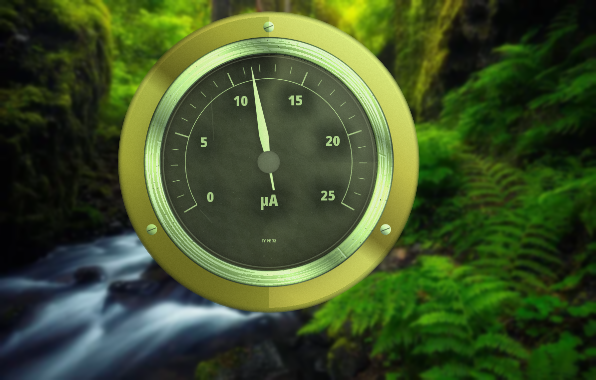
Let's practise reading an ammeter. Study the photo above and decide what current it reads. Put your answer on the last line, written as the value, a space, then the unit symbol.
11.5 µA
